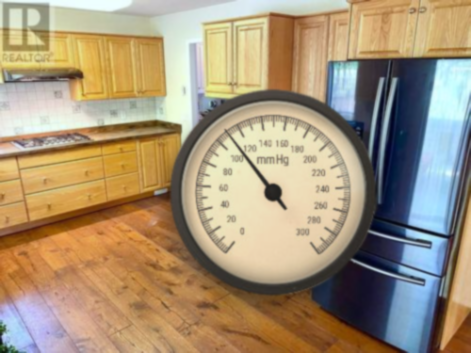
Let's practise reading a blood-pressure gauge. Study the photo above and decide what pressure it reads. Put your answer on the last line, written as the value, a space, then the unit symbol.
110 mmHg
